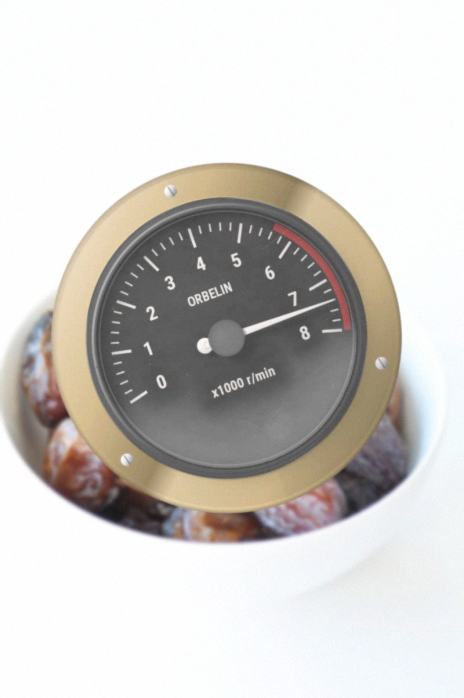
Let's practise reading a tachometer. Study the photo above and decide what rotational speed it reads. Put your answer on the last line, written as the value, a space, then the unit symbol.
7400 rpm
